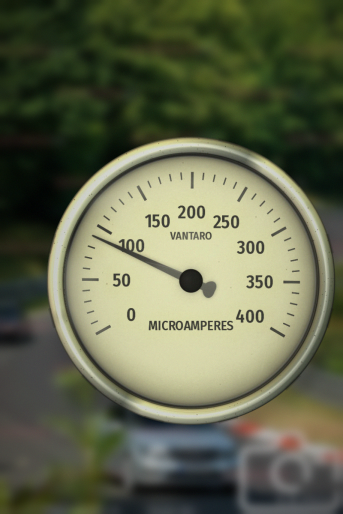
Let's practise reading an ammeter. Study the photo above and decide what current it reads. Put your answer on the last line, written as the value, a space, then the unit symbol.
90 µA
